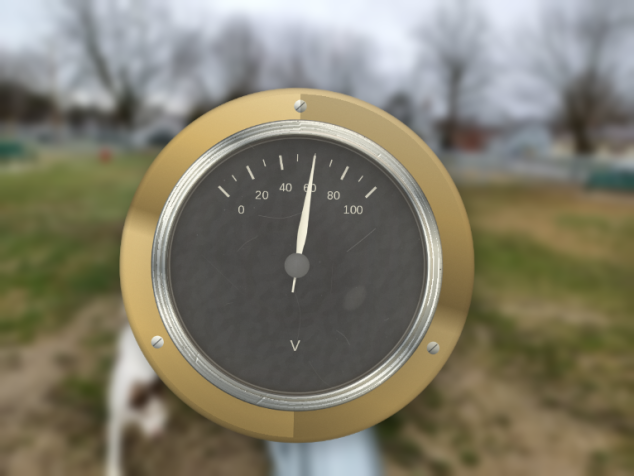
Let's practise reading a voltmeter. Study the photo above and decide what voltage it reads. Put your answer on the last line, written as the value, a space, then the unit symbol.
60 V
